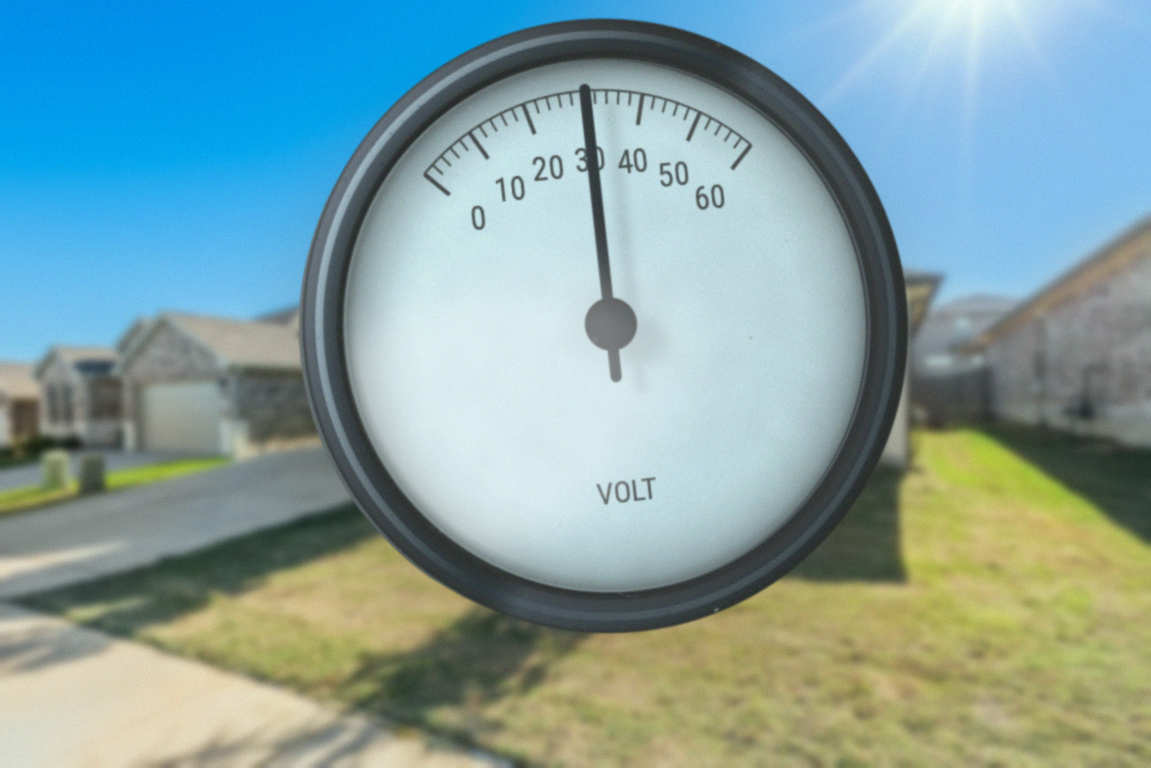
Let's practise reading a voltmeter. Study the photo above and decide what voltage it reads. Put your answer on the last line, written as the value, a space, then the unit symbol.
30 V
